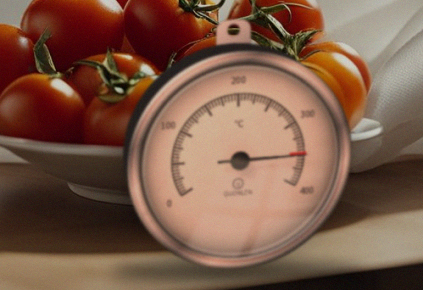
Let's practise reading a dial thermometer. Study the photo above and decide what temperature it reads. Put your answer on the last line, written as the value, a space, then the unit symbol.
350 °C
